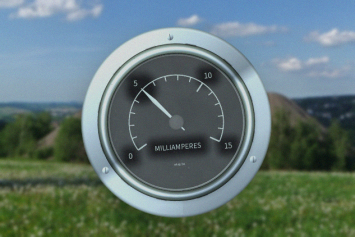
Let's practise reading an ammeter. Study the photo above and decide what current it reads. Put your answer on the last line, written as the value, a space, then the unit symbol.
5 mA
